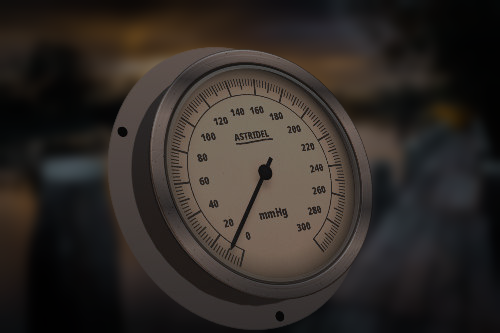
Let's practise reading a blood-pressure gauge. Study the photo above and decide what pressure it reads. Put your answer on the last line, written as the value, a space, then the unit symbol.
10 mmHg
